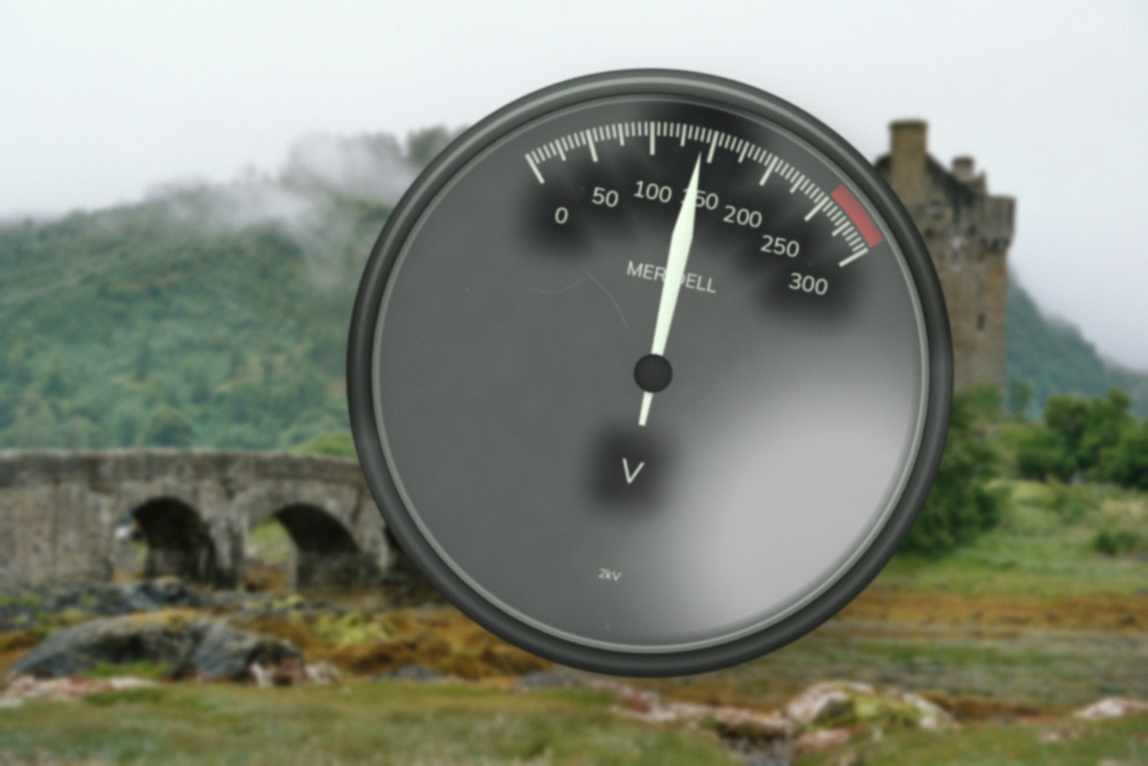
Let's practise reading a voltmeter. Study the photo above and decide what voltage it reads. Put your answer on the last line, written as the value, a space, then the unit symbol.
140 V
